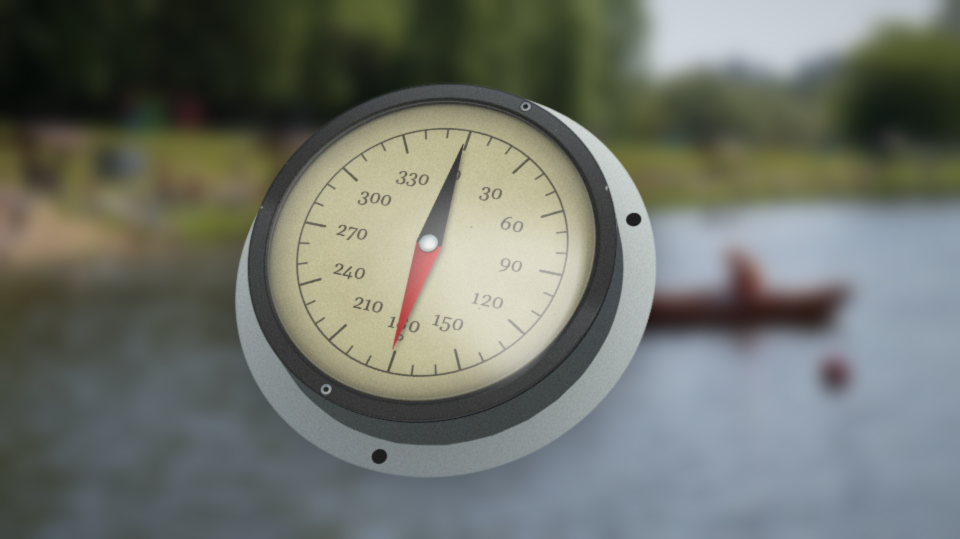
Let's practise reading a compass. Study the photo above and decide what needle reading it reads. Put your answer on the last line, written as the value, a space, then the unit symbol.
180 °
